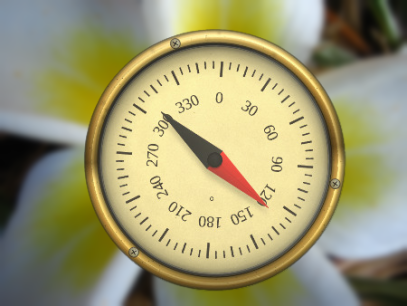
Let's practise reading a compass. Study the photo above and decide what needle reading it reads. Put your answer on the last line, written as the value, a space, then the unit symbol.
127.5 °
